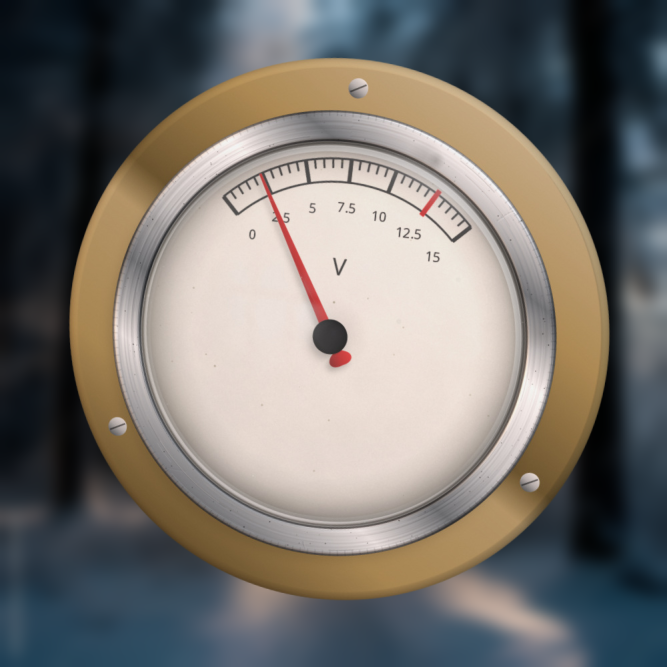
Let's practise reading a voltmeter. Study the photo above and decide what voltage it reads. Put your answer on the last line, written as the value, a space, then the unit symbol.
2.5 V
